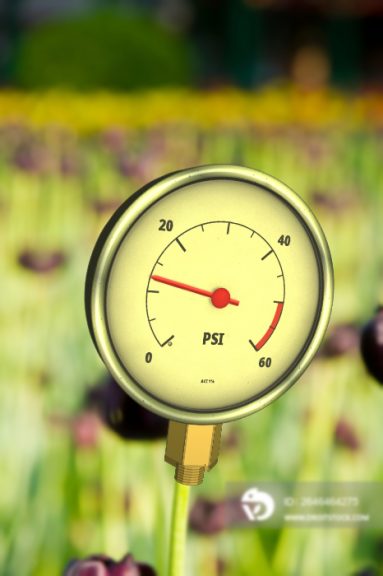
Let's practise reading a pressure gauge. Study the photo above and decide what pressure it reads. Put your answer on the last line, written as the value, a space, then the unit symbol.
12.5 psi
